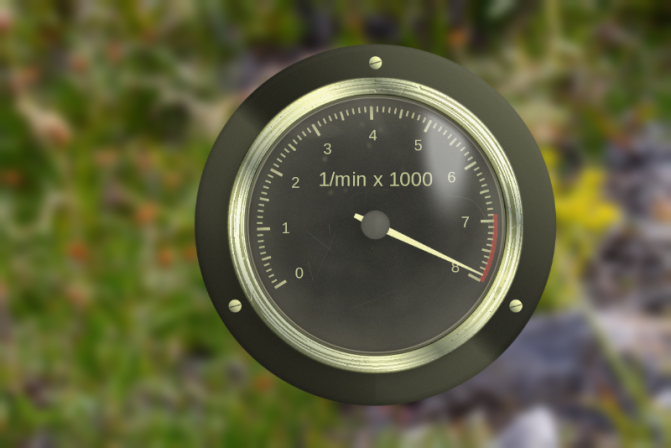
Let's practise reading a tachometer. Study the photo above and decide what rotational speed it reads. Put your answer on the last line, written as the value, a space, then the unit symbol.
7900 rpm
